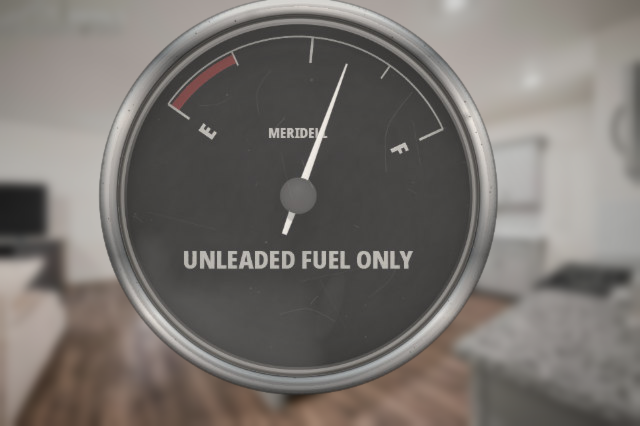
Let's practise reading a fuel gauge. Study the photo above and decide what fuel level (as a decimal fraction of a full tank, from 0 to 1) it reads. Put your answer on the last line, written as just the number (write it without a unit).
0.625
